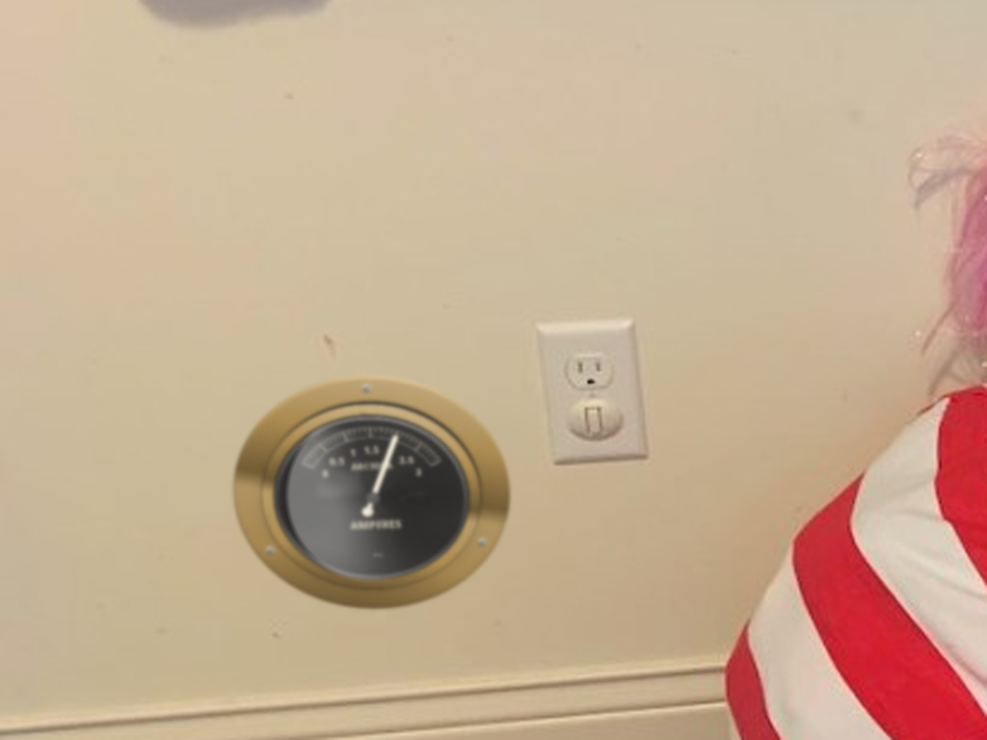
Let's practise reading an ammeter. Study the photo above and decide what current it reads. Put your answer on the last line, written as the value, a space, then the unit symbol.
2 A
